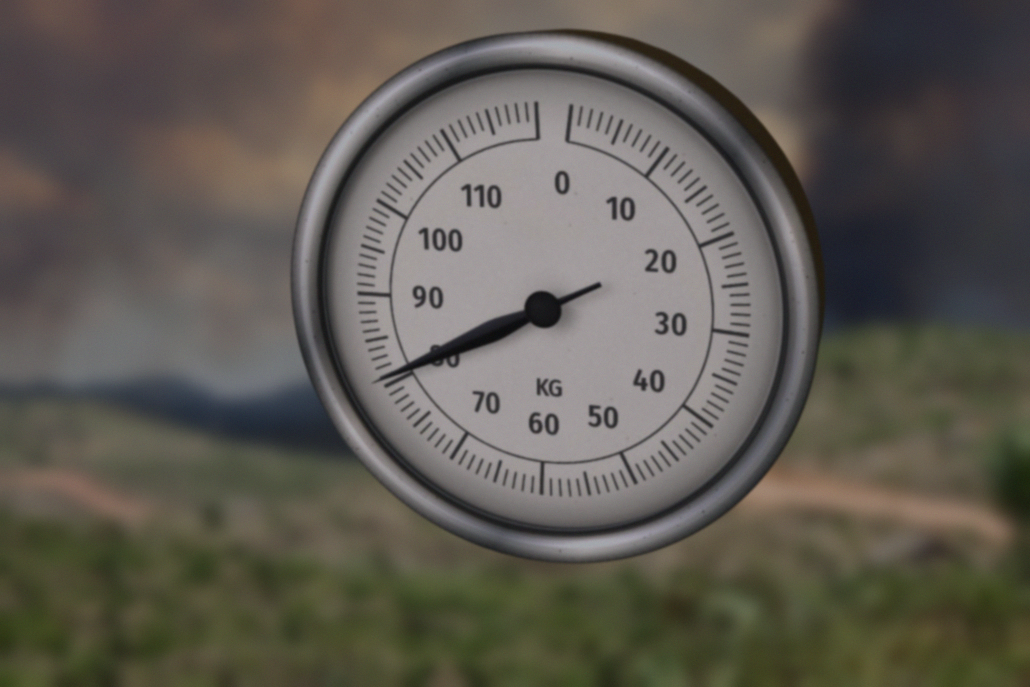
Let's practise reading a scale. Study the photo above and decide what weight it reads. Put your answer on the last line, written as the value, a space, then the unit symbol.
81 kg
